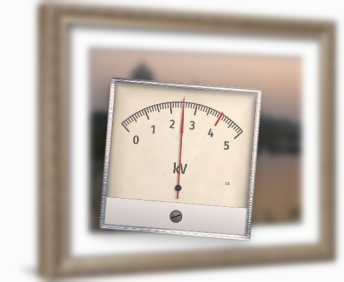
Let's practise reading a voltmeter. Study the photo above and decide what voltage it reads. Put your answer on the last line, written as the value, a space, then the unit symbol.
2.5 kV
